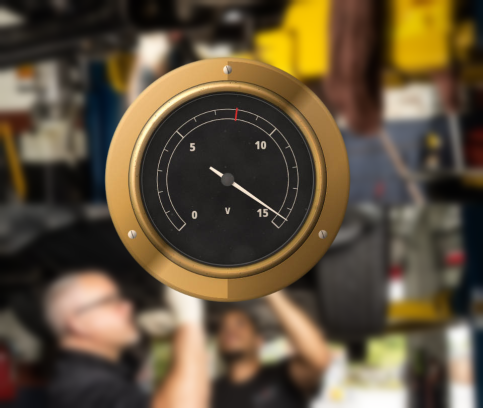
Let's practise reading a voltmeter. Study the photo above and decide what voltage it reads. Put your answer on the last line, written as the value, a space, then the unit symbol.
14.5 V
